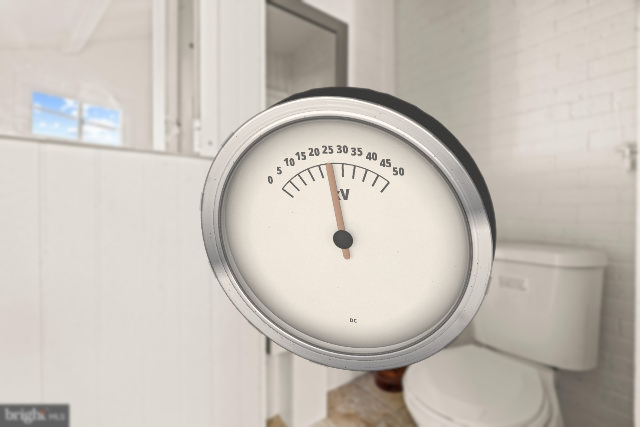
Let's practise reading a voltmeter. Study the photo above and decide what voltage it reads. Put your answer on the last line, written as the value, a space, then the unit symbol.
25 kV
